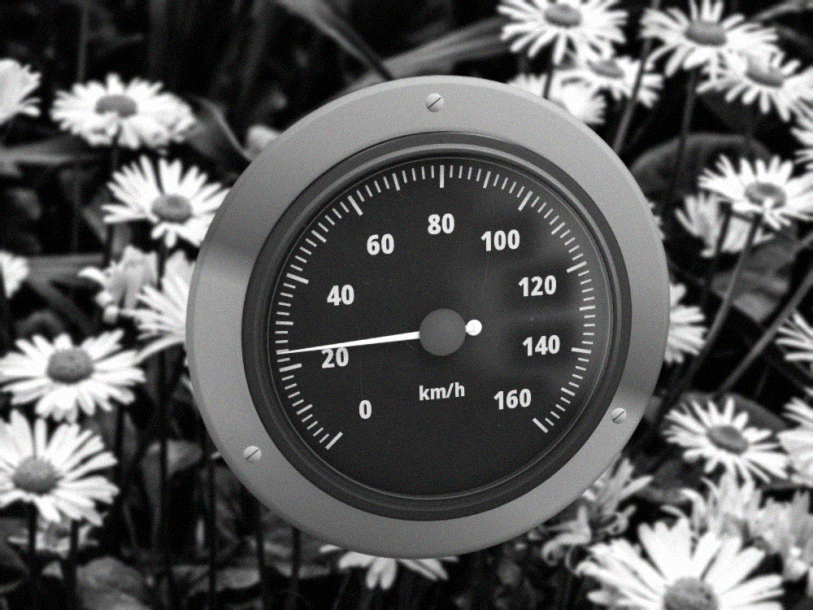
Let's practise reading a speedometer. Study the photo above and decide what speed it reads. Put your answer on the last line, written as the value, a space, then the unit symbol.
24 km/h
